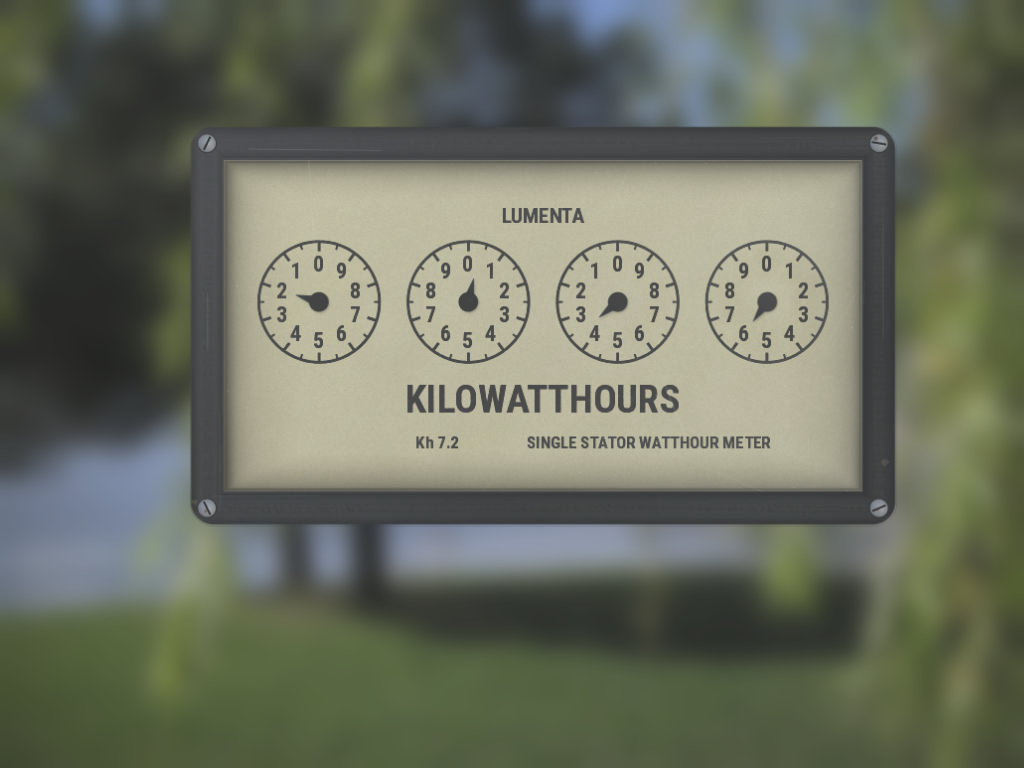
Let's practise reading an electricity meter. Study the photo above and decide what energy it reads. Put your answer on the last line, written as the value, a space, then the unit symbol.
2036 kWh
